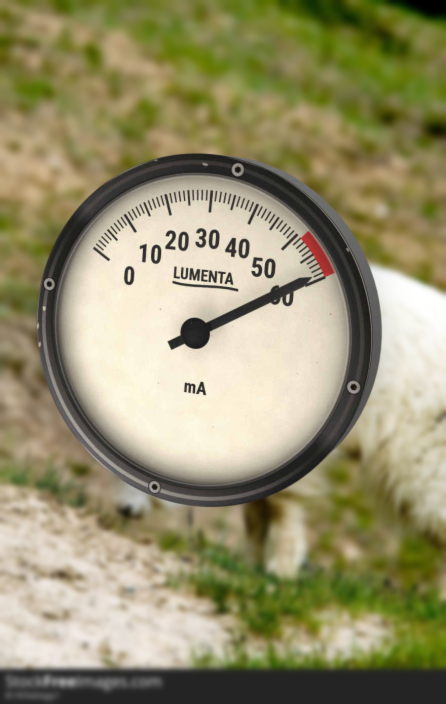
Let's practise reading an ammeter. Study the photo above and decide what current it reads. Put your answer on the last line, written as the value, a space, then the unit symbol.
59 mA
